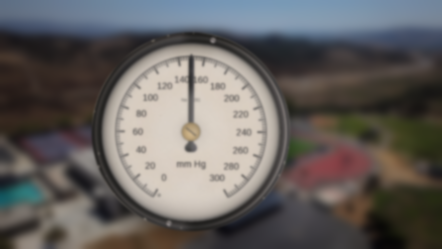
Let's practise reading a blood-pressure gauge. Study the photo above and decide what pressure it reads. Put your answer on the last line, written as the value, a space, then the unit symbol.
150 mmHg
